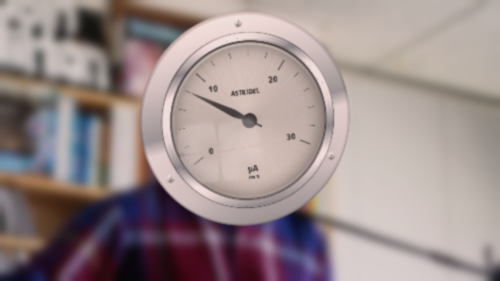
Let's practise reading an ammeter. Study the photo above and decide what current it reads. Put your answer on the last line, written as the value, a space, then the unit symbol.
8 µA
